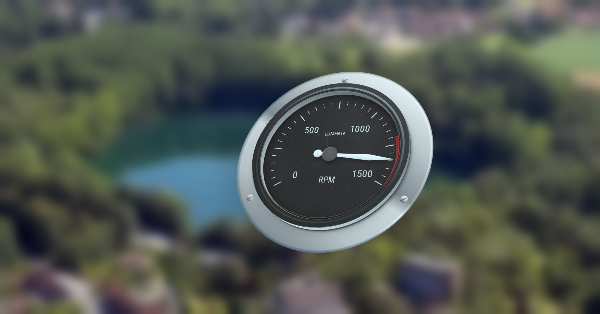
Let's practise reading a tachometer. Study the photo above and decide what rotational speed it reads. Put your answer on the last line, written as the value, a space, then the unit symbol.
1350 rpm
